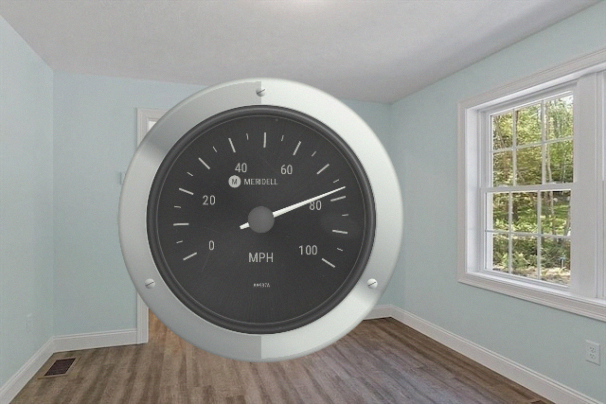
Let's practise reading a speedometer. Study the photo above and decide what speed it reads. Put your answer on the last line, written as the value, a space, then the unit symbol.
77.5 mph
